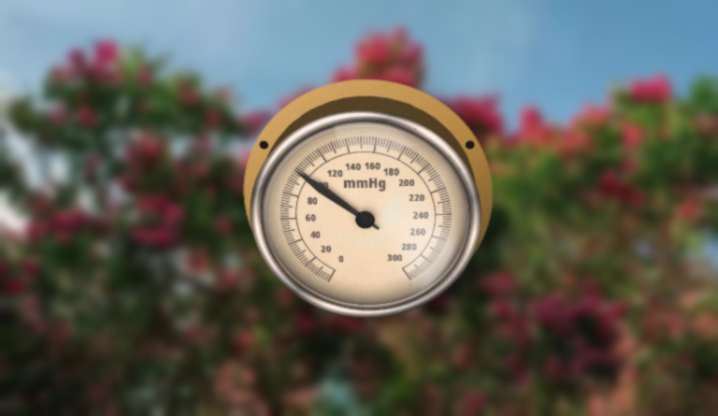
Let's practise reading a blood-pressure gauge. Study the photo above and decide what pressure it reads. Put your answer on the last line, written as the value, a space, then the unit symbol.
100 mmHg
